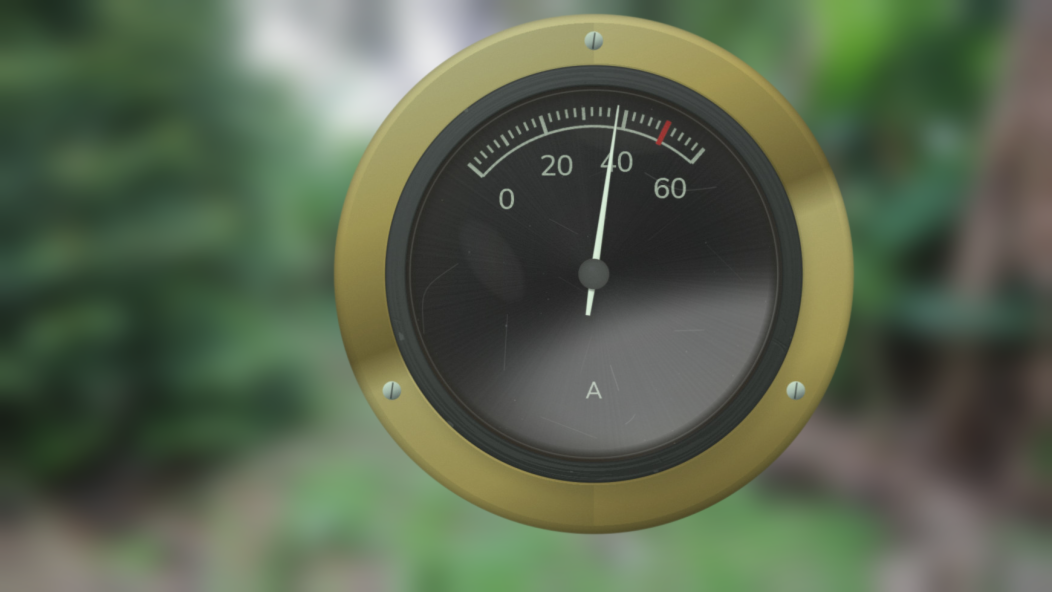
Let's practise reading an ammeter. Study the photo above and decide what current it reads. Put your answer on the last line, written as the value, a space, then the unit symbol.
38 A
